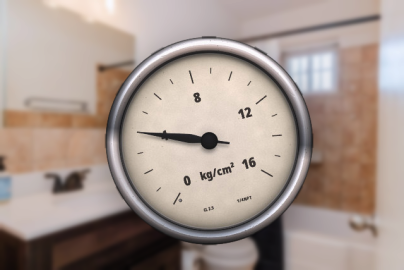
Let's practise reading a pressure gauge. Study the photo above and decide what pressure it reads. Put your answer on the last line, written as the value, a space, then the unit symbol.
4 kg/cm²
